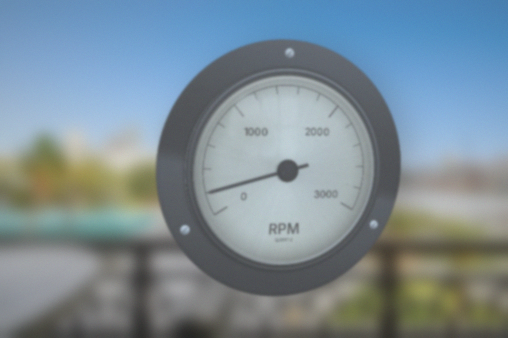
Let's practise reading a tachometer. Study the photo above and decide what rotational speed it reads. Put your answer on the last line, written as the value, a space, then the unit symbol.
200 rpm
